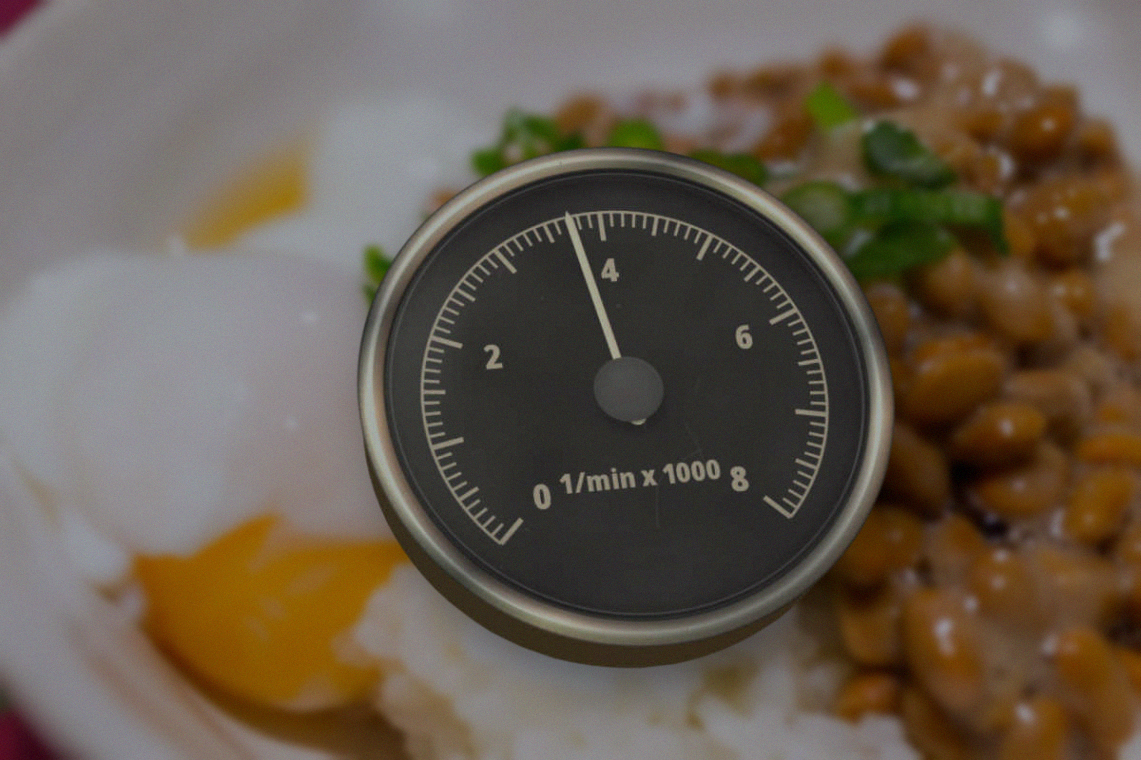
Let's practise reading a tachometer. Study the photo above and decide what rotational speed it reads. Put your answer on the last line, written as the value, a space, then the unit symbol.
3700 rpm
